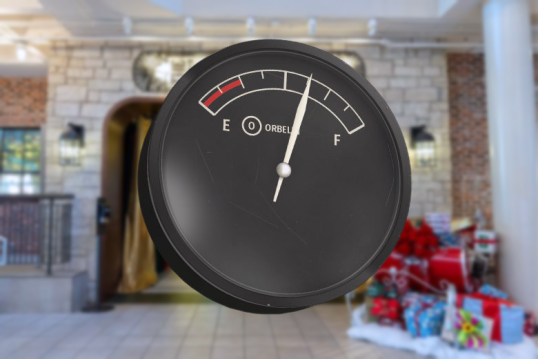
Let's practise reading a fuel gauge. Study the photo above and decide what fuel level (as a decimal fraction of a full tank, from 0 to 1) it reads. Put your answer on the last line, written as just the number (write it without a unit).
0.625
